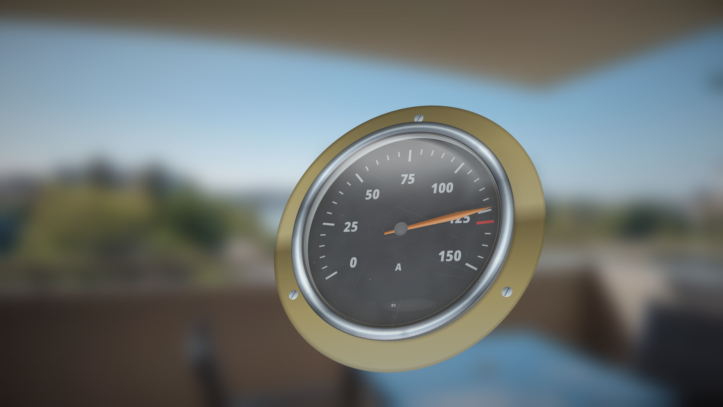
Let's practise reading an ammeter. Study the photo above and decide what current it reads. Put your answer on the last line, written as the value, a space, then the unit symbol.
125 A
